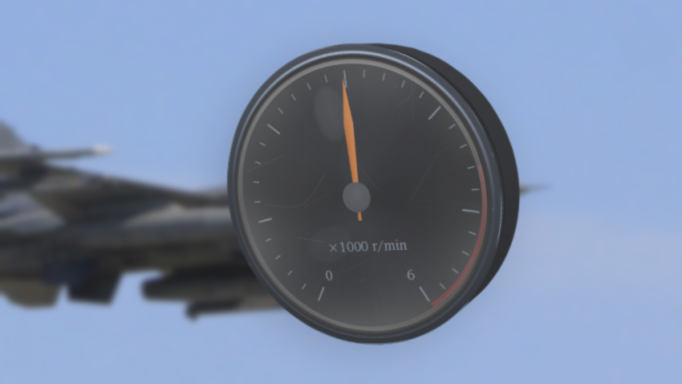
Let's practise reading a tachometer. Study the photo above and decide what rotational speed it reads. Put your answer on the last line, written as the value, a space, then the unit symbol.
3000 rpm
